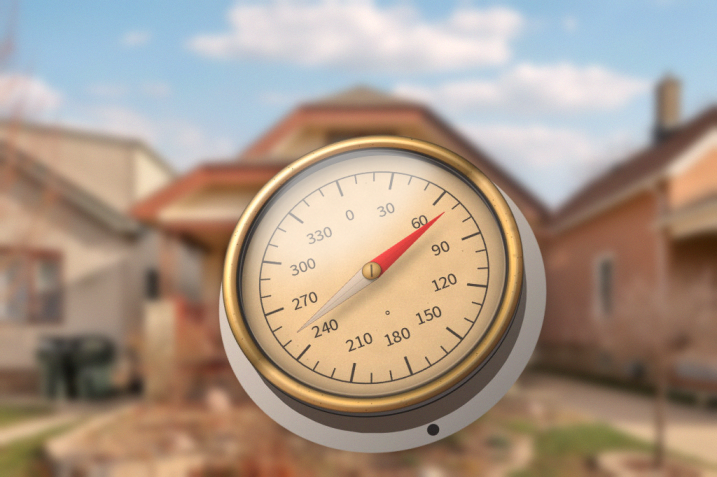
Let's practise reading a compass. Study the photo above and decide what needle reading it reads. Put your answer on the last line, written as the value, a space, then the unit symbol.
70 °
